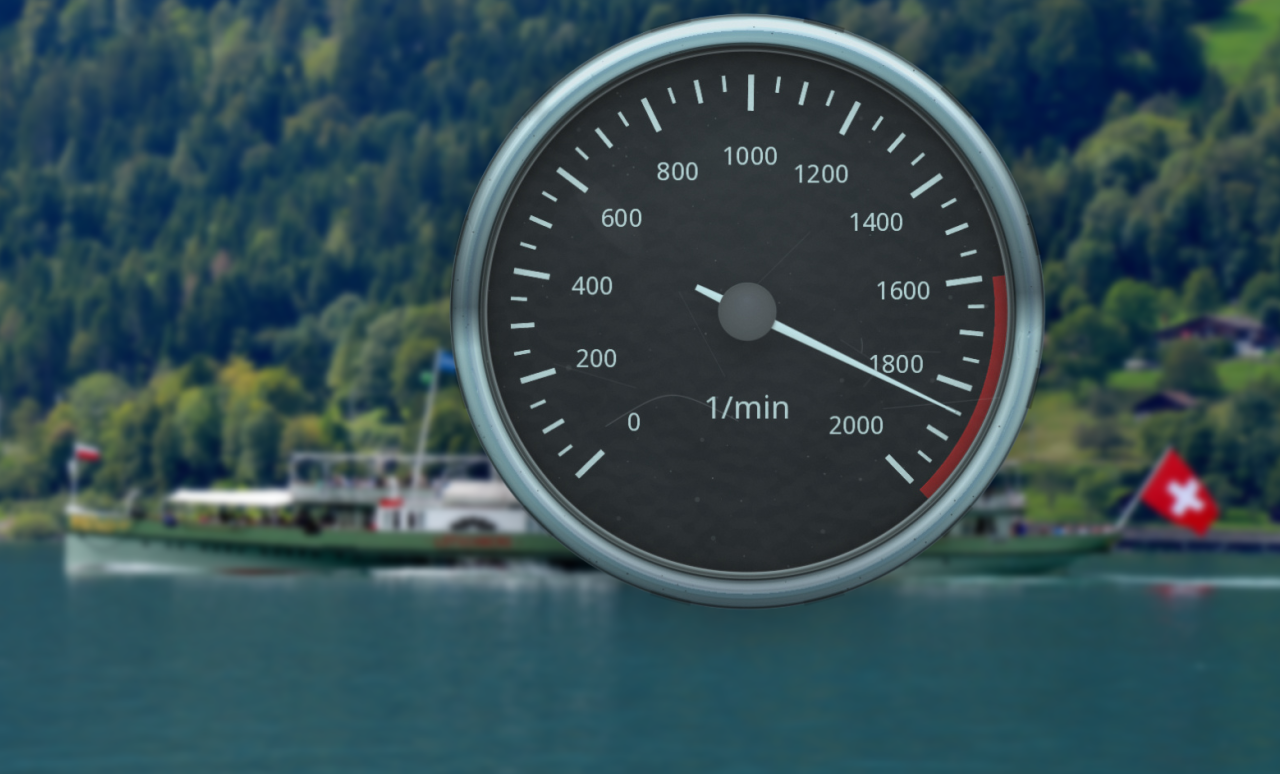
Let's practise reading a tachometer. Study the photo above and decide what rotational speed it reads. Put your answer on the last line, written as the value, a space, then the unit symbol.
1850 rpm
